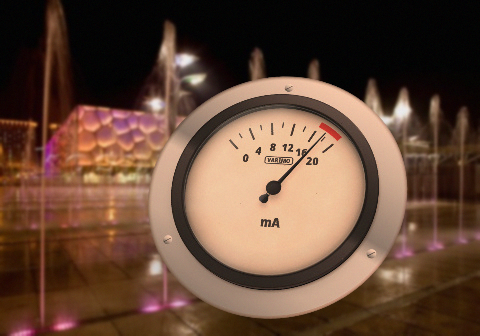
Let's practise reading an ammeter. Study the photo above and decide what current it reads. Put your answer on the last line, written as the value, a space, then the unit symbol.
18 mA
